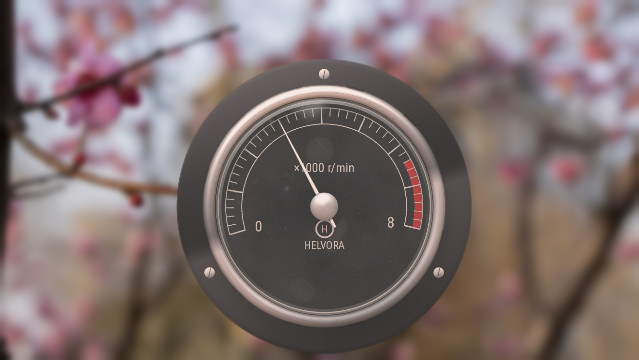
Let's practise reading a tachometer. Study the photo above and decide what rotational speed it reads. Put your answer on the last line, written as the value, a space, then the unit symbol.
3000 rpm
